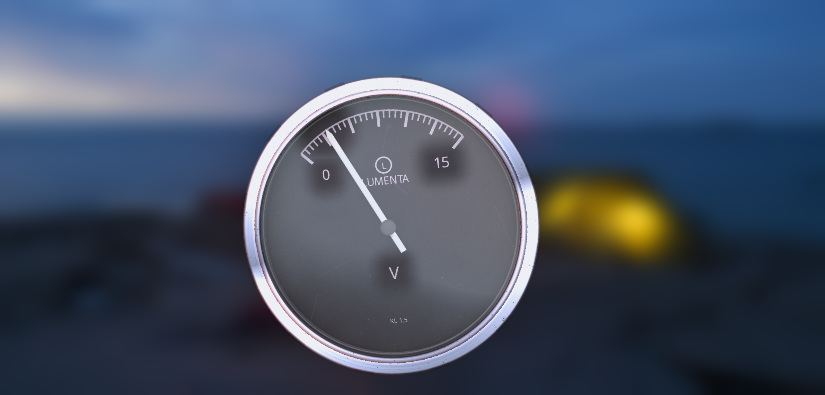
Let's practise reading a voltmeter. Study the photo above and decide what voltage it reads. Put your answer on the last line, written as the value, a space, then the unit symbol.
3 V
